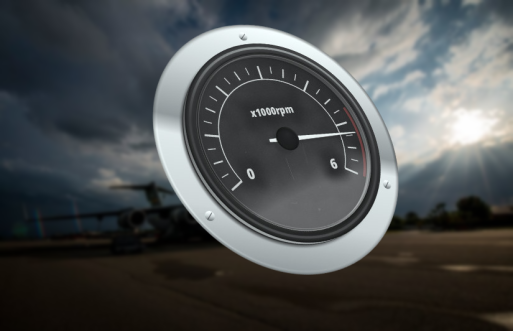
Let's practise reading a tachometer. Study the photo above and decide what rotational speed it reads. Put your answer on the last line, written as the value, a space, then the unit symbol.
5250 rpm
